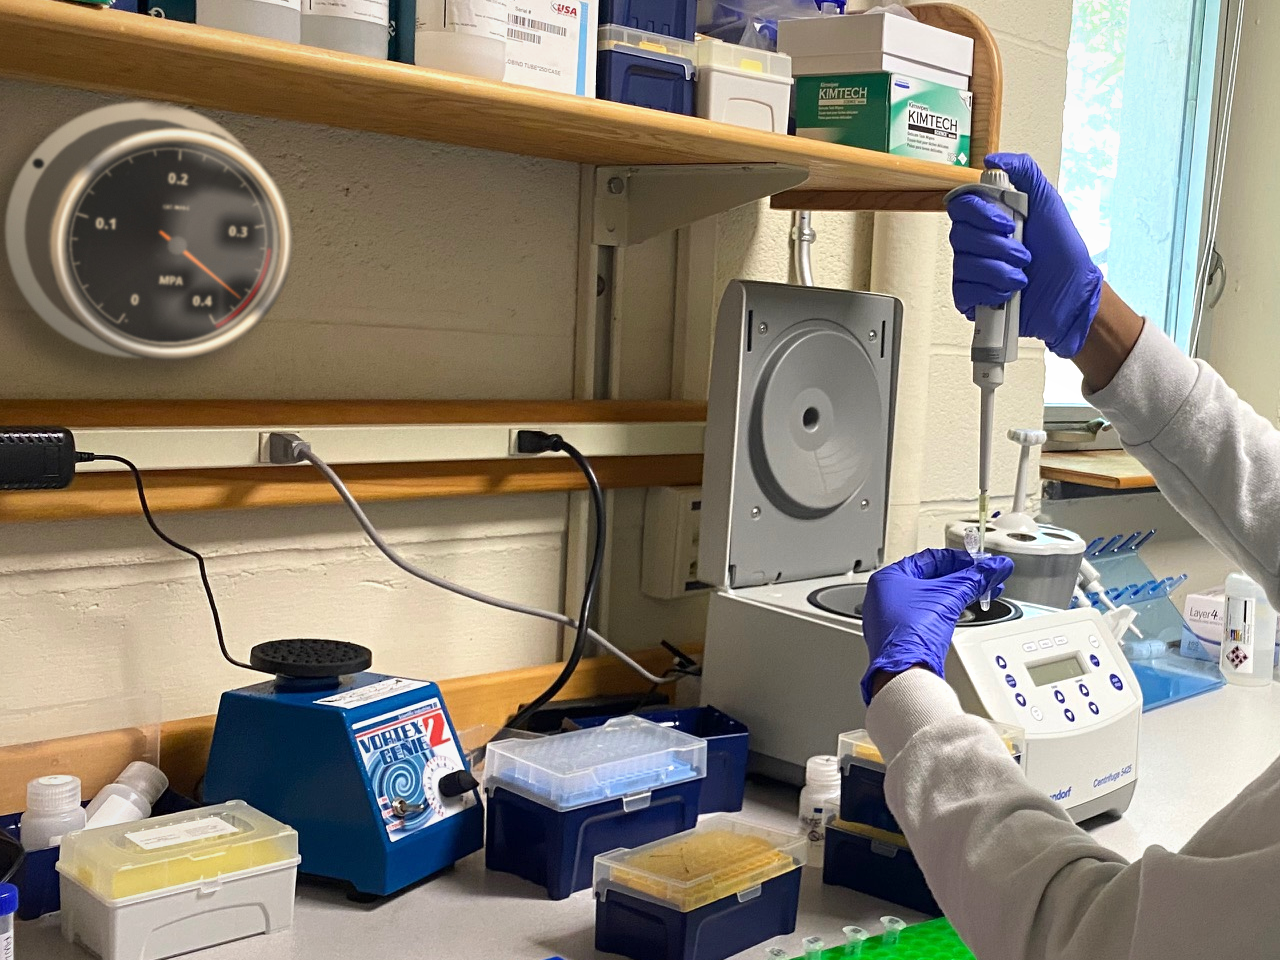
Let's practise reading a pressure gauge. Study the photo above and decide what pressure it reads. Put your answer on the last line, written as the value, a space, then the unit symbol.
0.37 MPa
